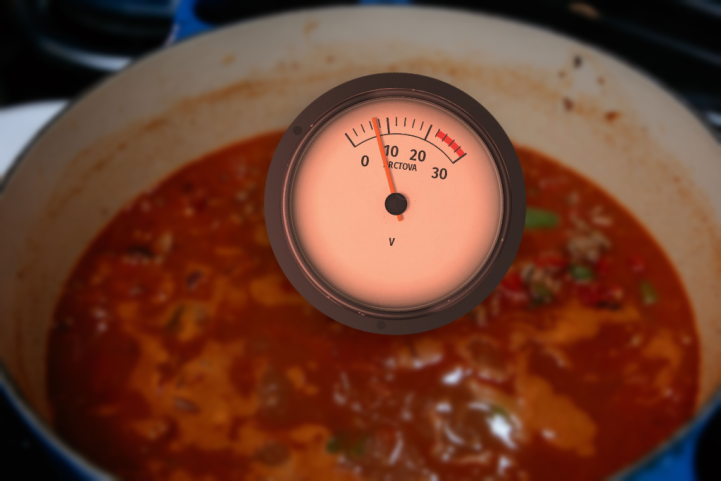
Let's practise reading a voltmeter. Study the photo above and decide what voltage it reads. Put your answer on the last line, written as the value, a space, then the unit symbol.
7 V
